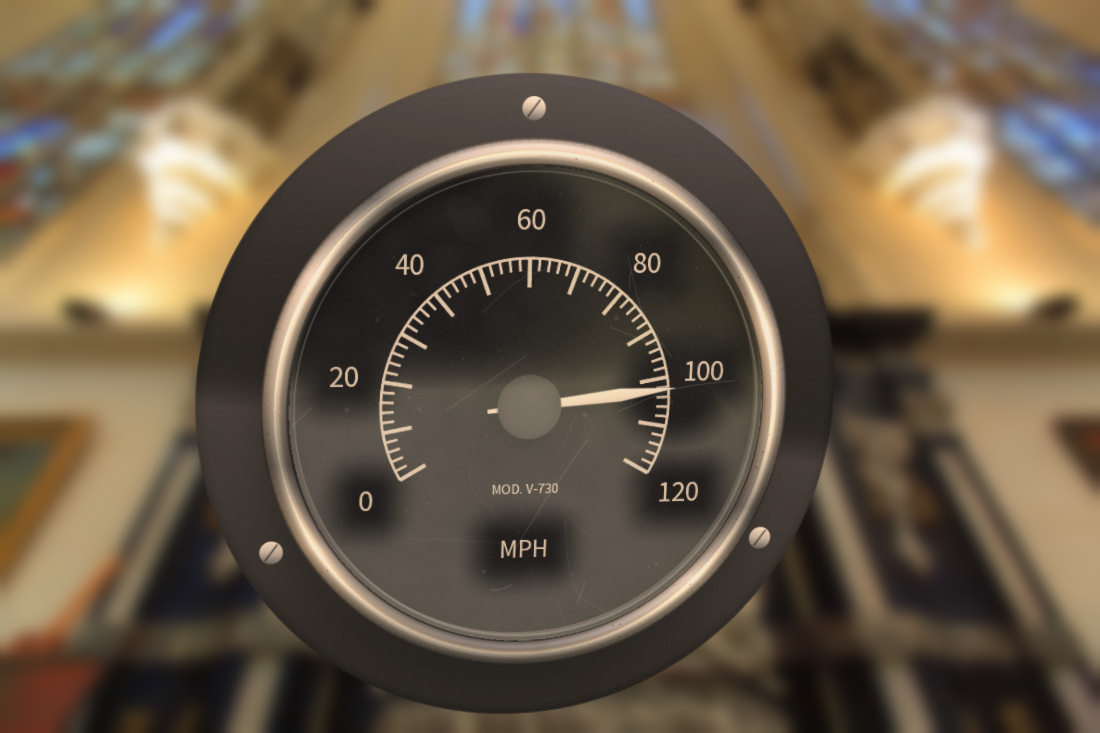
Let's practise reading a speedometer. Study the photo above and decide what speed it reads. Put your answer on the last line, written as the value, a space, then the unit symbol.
102 mph
